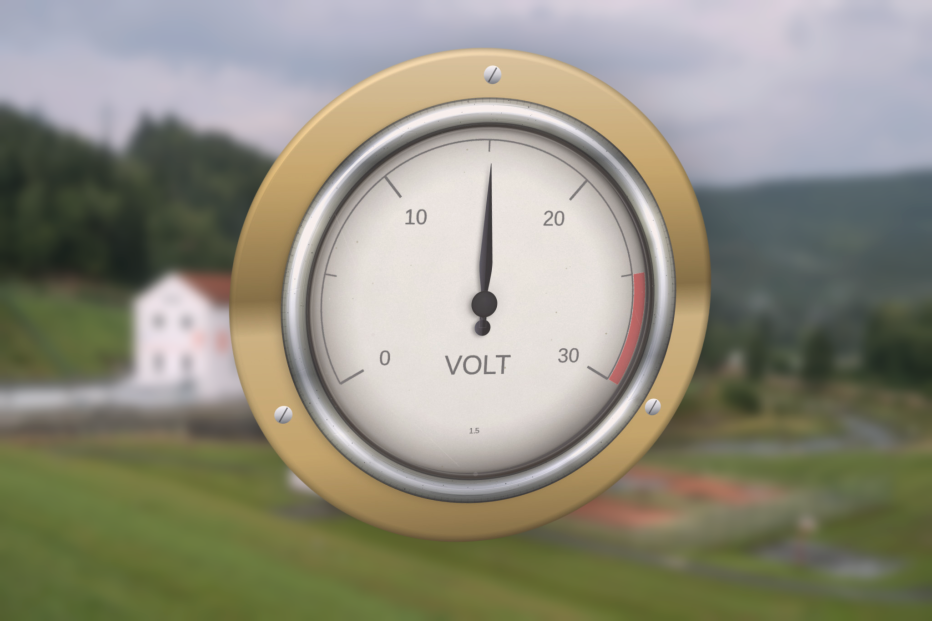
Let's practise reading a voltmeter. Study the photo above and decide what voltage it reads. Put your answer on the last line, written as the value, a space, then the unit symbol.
15 V
